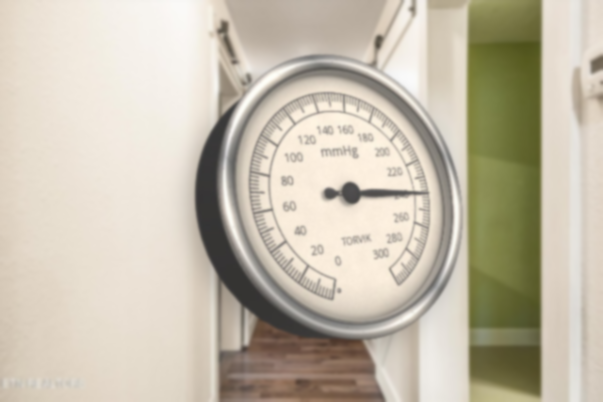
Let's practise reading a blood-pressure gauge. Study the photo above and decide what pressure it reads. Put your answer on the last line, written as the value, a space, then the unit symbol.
240 mmHg
